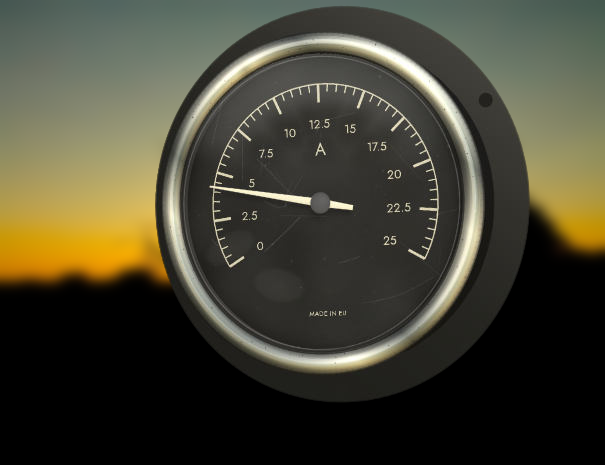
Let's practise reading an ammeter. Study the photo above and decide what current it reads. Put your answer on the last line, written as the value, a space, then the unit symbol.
4.25 A
